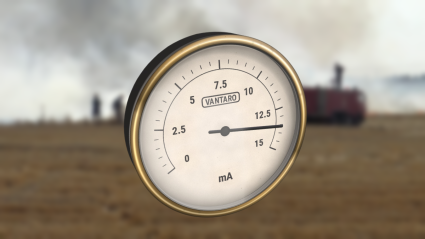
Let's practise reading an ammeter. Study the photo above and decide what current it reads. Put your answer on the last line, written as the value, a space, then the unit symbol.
13.5 mA
